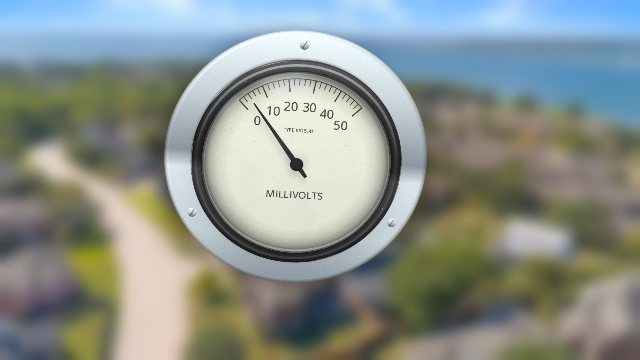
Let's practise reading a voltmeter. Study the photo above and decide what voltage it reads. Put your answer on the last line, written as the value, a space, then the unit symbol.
4 mV
